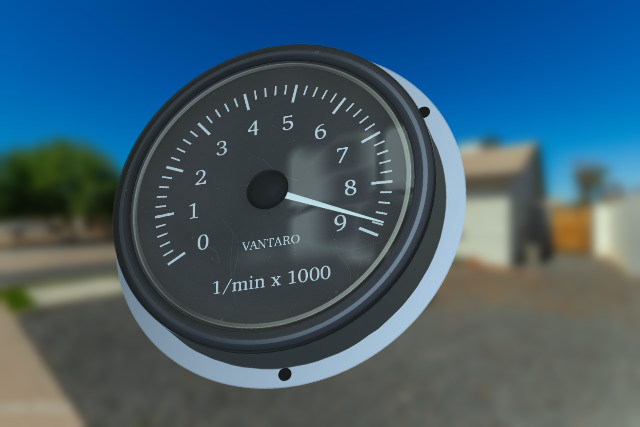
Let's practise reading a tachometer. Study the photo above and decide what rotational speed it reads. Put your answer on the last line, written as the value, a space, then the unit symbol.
8800 rpm
